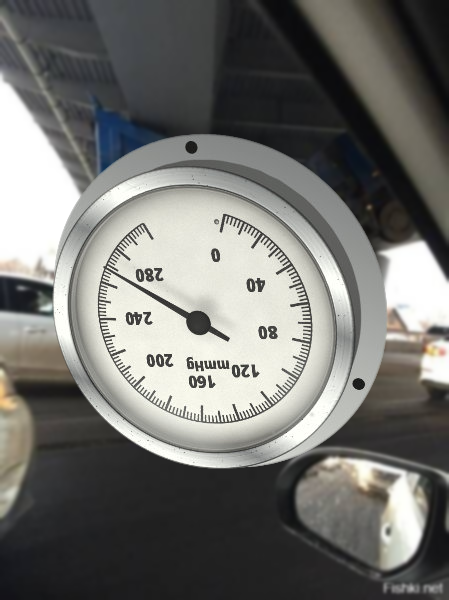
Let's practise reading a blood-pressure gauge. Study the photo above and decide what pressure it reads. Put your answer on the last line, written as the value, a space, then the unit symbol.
270 mmHg
